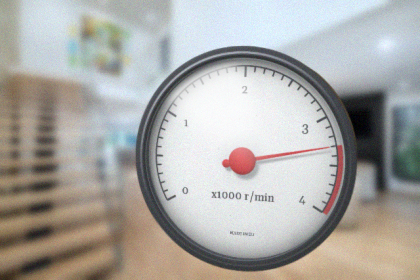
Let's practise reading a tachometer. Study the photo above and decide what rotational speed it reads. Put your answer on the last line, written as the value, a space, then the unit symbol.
3300 rpm
